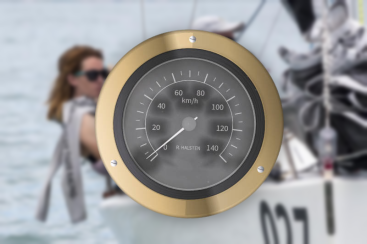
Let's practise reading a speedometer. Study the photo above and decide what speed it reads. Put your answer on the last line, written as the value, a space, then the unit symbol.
2.5 km/h
